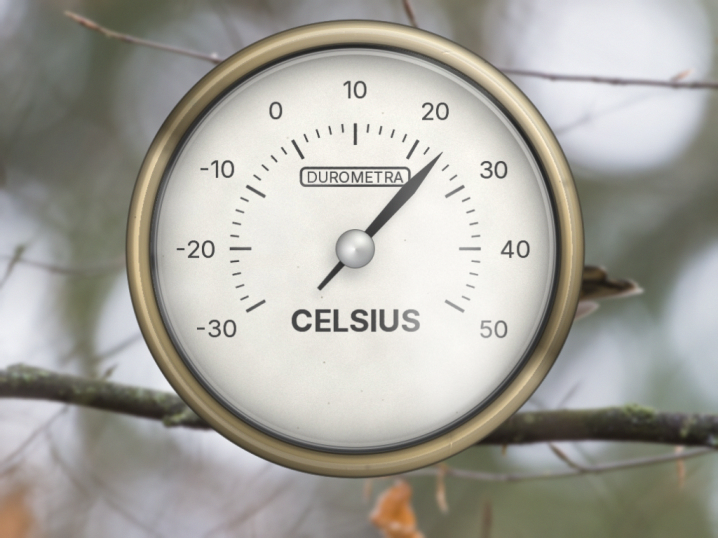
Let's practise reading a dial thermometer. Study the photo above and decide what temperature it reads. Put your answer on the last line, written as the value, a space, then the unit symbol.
24 °C
